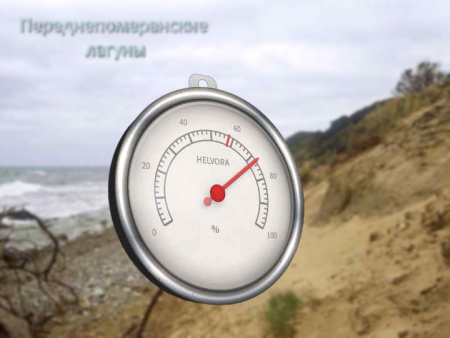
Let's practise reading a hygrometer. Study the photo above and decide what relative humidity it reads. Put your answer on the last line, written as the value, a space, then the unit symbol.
72 %
